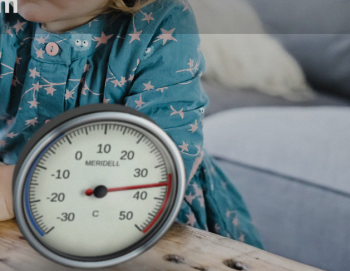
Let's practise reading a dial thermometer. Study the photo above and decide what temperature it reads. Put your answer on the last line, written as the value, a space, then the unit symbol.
35 °C
